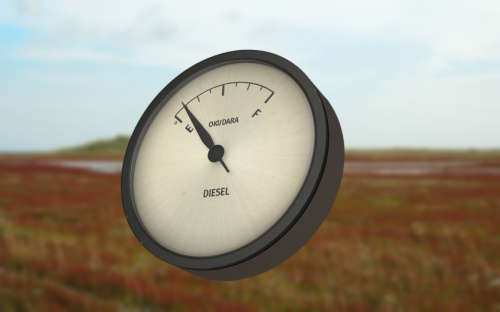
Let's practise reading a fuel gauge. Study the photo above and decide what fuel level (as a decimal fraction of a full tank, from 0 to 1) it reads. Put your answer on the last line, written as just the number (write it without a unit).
0.125
